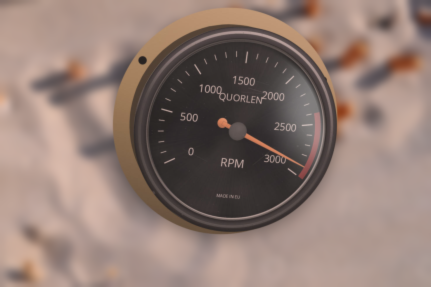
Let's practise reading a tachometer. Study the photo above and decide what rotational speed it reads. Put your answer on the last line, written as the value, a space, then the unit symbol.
2900 rpm
